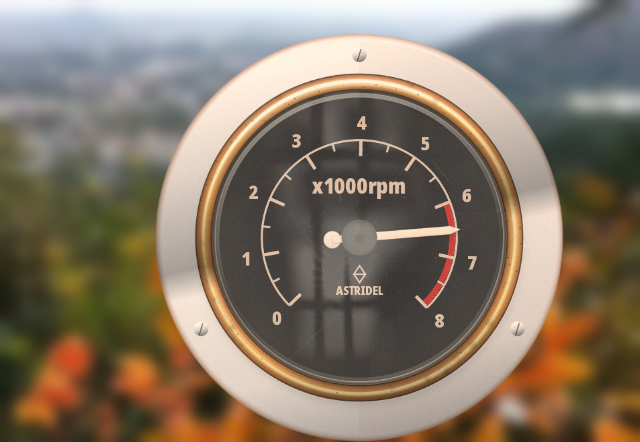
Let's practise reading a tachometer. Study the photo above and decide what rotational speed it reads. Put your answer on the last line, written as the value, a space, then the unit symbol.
6500 rpm
